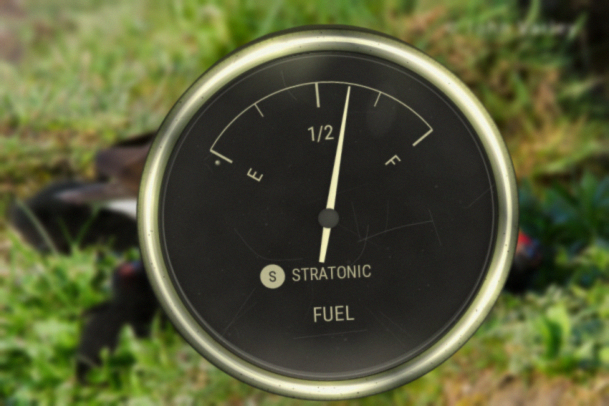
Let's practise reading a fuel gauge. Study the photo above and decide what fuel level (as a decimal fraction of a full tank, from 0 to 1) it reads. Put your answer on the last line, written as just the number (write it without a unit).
0.625
